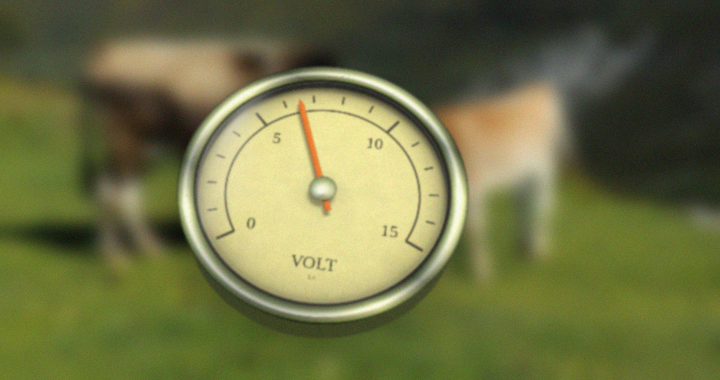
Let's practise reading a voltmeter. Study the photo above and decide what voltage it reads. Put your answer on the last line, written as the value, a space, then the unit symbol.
6.5 V
